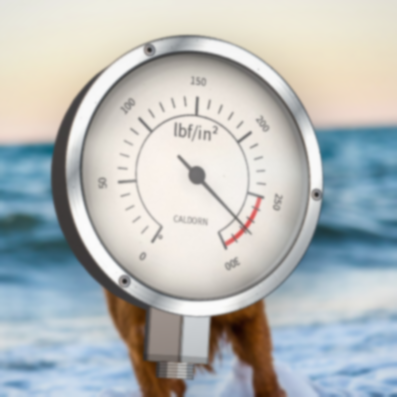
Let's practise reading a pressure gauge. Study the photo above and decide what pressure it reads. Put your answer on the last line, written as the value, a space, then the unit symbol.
280 psi
